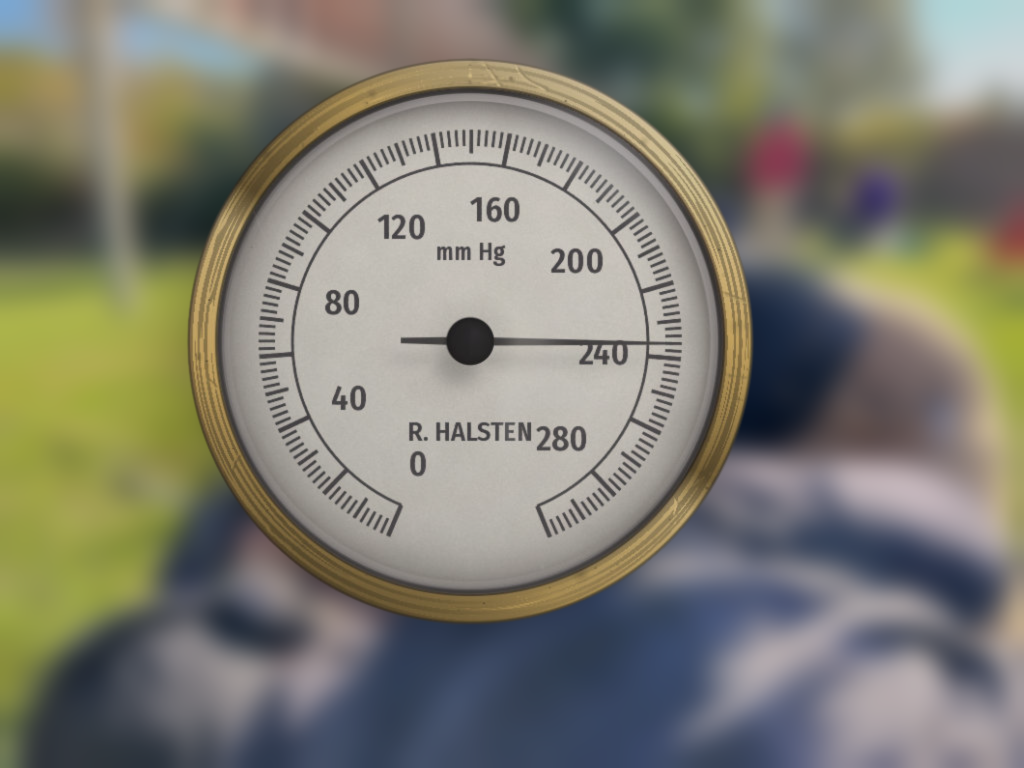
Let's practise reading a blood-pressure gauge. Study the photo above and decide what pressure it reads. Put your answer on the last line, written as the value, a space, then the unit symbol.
236 mmHg
